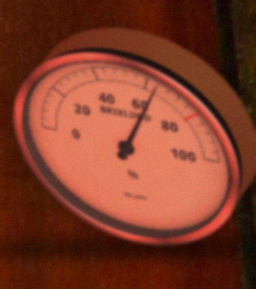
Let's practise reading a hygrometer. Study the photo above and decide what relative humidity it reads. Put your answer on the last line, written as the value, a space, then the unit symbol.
64 %
